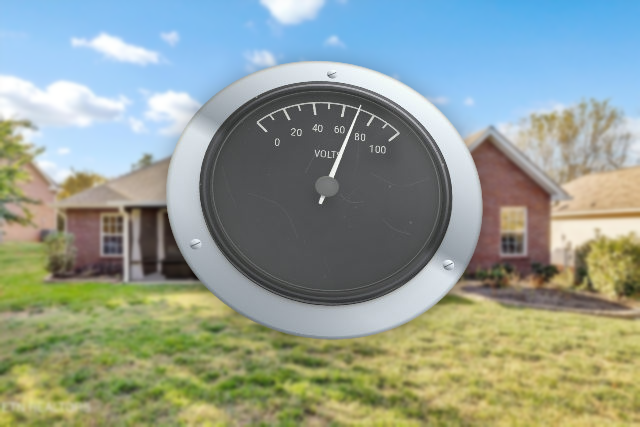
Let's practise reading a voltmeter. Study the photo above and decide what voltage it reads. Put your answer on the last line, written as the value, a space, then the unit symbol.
70 V
